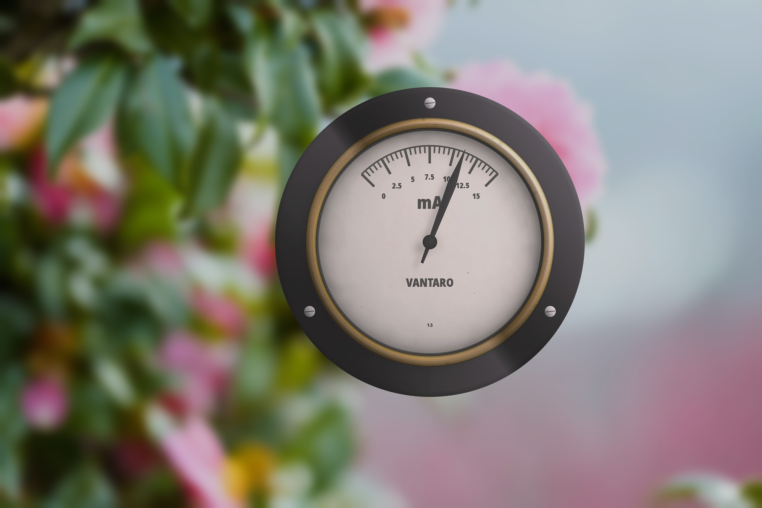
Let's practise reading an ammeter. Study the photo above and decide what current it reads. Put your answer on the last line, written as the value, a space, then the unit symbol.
11 mA
